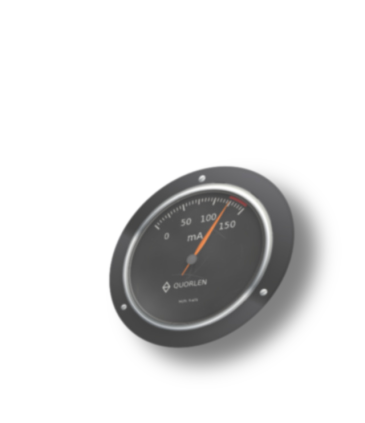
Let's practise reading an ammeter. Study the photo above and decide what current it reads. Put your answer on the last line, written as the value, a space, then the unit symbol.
125 mA
